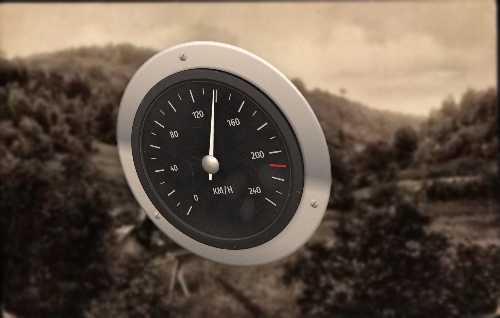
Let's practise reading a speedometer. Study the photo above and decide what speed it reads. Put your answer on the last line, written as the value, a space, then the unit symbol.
140 km/h
